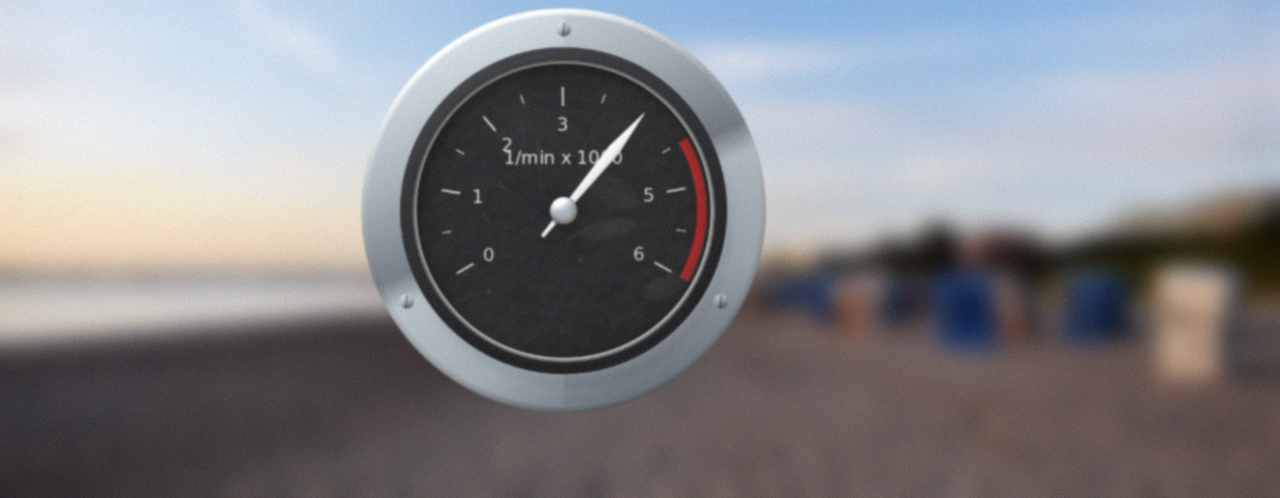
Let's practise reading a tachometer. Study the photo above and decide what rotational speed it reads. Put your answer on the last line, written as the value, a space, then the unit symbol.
4000 rpm
